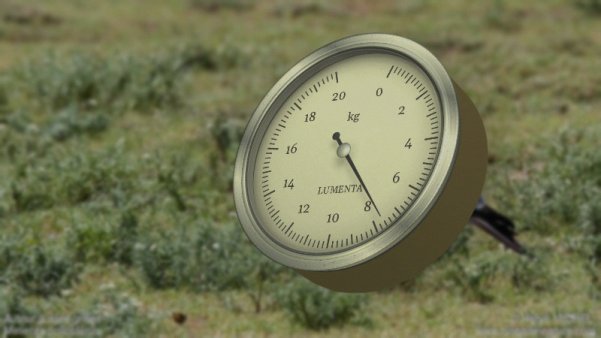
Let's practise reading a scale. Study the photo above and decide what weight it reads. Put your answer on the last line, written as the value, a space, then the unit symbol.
7.6 kg
